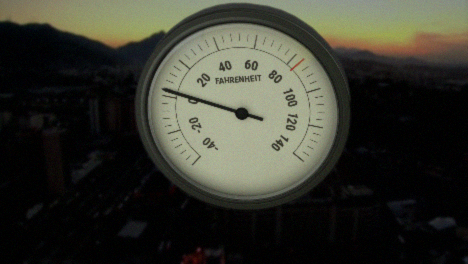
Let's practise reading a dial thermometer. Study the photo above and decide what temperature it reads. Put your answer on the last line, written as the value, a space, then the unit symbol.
4 °F
